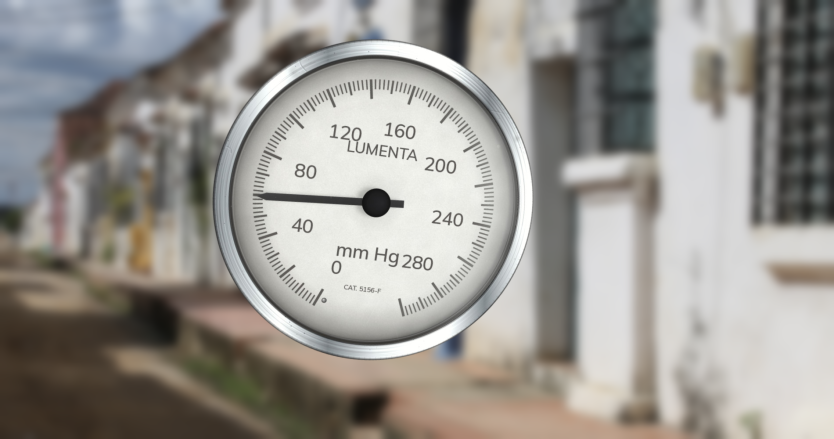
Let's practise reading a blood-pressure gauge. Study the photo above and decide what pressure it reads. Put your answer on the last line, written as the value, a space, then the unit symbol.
60 mmHg
